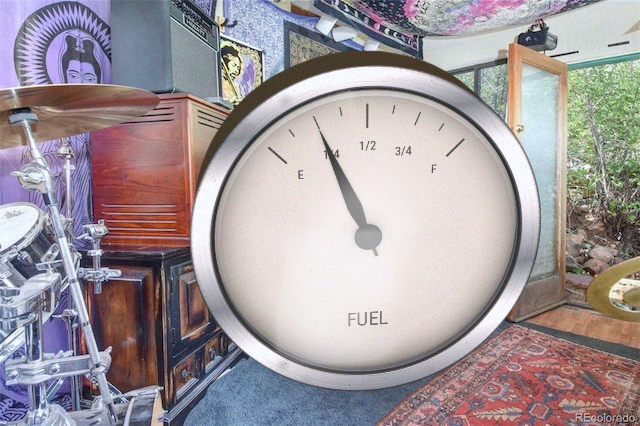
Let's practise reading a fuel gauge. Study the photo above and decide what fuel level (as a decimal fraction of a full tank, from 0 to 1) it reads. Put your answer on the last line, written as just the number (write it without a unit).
0.25
